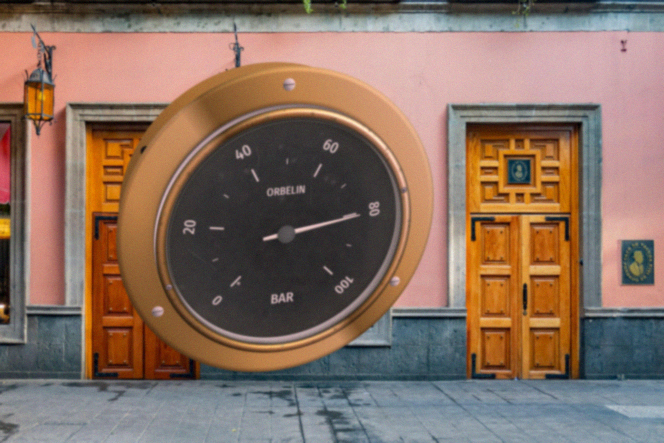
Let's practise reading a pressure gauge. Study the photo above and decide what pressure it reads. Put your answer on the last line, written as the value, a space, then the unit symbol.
80 bar
